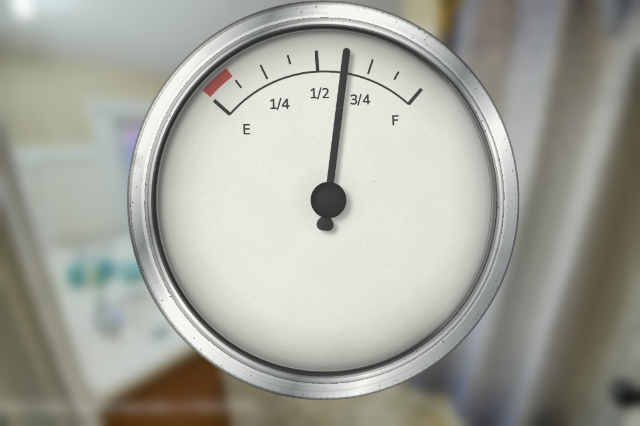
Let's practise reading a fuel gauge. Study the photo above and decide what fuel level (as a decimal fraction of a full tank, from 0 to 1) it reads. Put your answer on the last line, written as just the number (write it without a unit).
0.625
